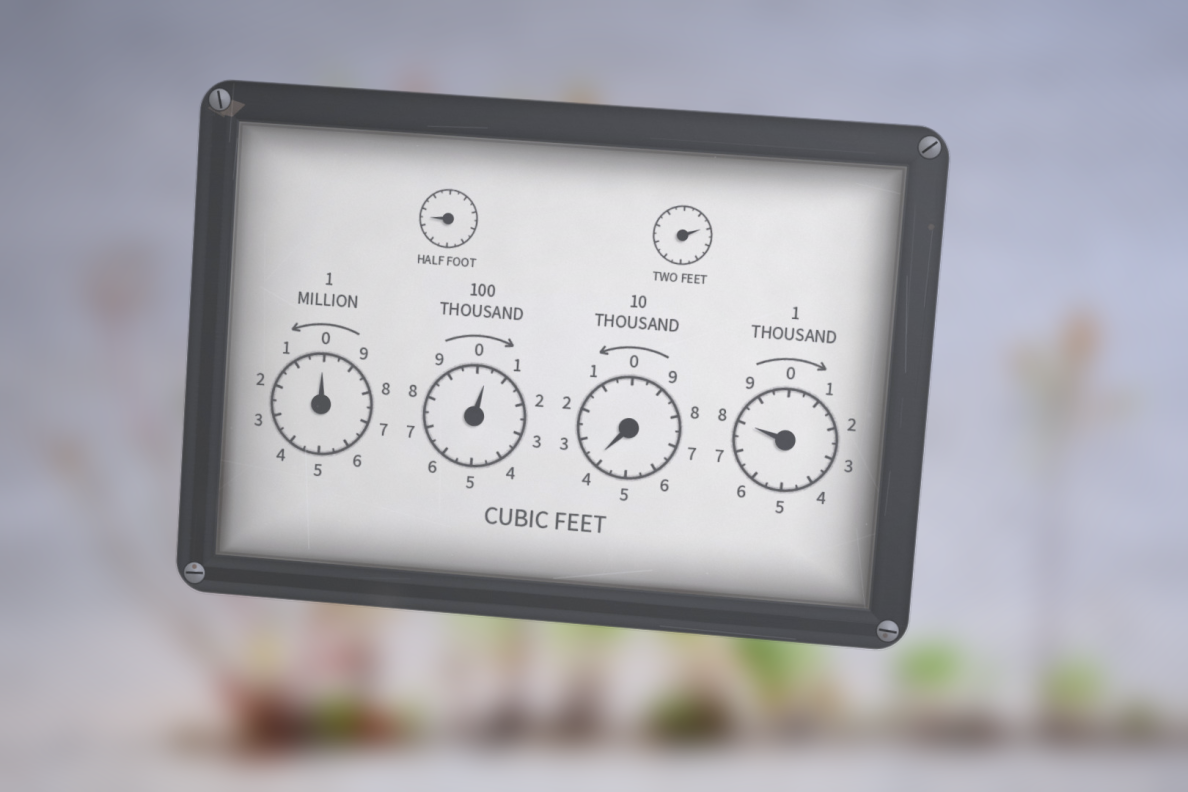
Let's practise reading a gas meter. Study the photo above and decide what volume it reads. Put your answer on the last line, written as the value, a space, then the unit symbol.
3800 ft³
